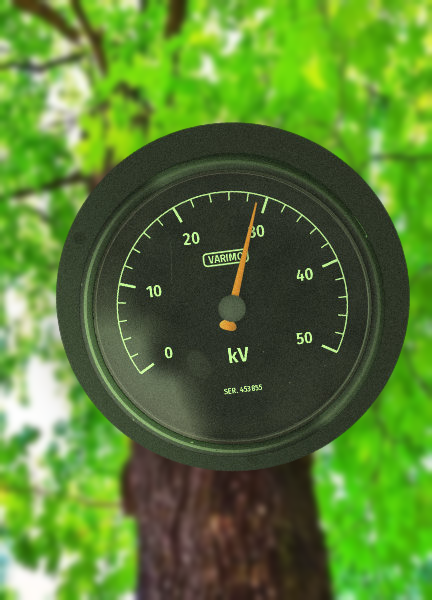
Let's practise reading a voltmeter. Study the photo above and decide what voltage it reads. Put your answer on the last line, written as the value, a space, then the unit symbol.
29 kV
